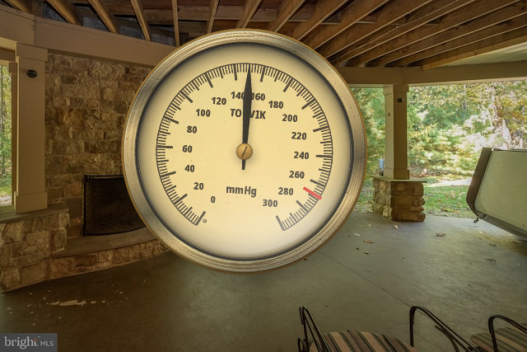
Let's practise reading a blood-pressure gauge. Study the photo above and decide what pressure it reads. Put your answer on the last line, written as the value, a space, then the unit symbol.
150 mmHg
